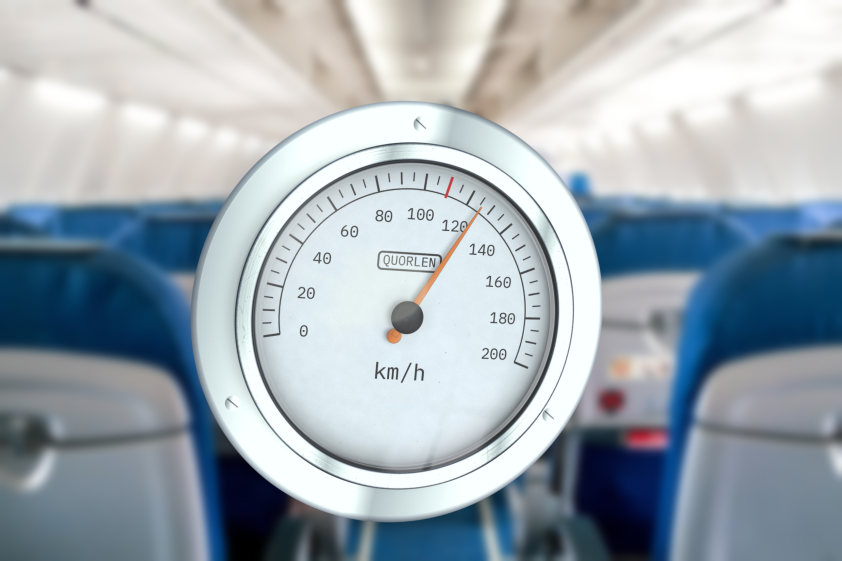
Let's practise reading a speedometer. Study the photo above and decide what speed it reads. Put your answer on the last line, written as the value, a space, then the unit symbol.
125 km/h
